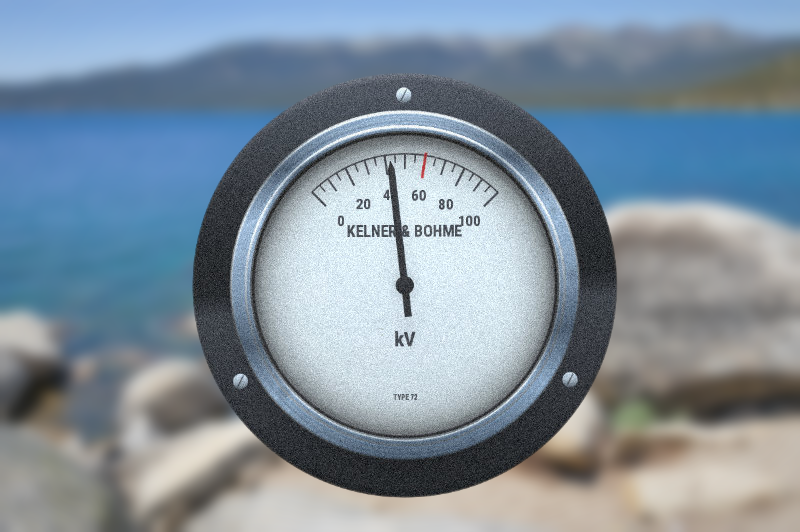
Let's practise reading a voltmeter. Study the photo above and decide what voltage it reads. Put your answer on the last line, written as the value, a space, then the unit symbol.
42.5 kV
